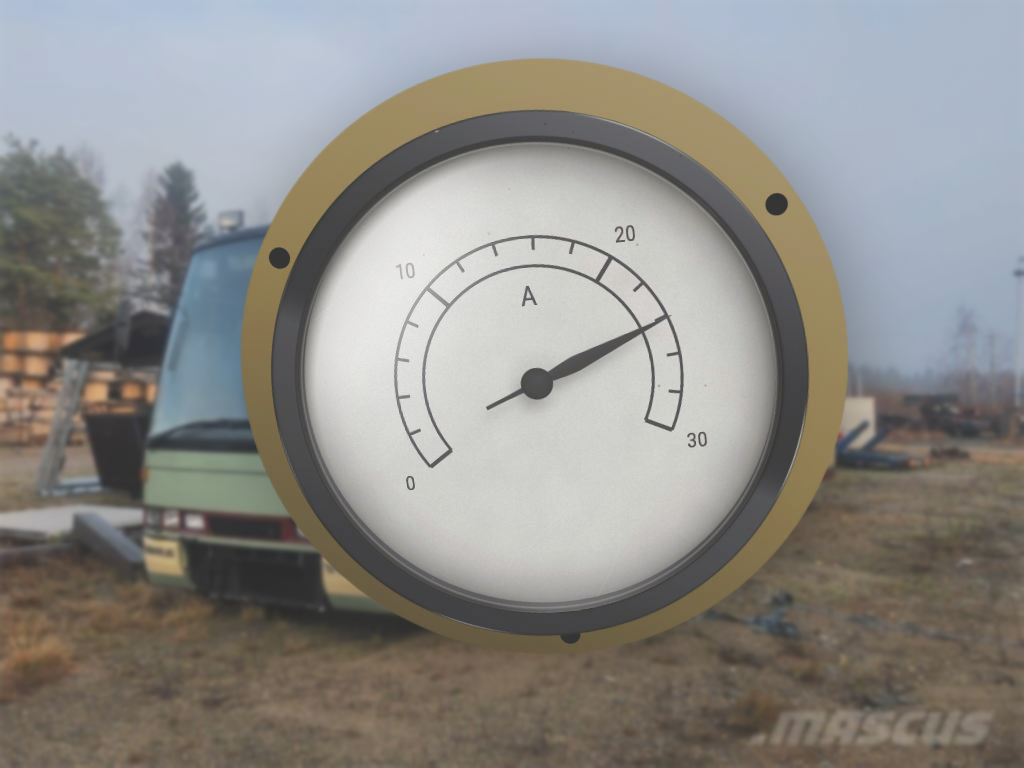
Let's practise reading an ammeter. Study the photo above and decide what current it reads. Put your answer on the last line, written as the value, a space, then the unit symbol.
24 A
